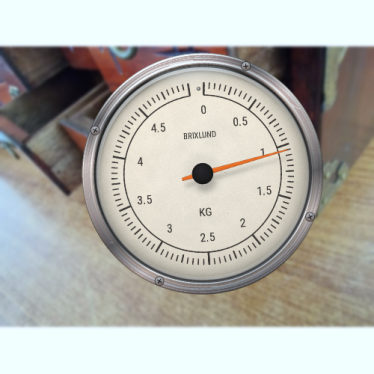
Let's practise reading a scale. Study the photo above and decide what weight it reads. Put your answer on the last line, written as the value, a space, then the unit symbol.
1.05 kg
